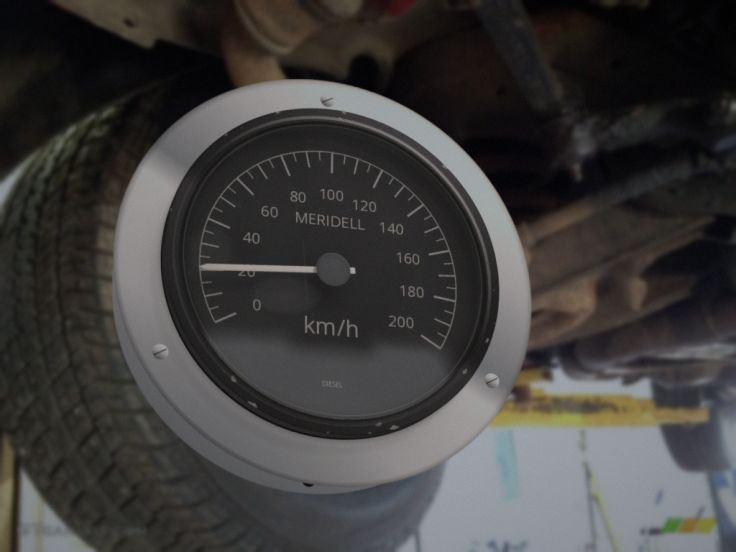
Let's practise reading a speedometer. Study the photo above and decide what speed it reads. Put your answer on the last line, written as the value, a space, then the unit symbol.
20 km/h
